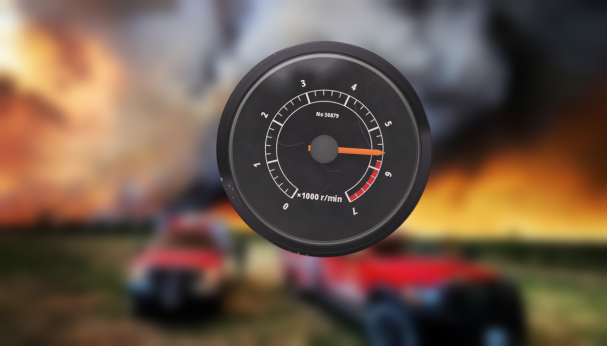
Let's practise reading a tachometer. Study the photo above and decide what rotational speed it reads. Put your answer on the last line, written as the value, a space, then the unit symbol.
5600 rpm
